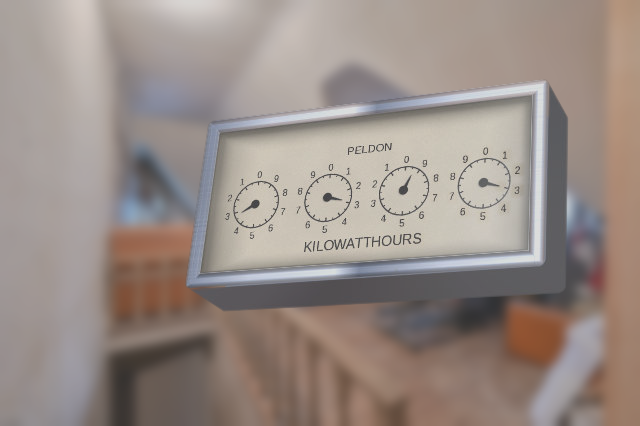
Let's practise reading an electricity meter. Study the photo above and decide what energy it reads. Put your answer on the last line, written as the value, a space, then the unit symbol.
3293 kWh
